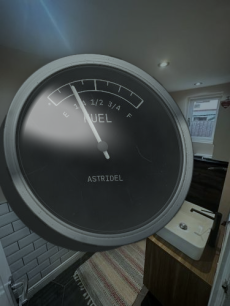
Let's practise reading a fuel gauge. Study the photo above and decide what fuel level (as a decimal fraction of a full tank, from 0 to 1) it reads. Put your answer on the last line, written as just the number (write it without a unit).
0.25
